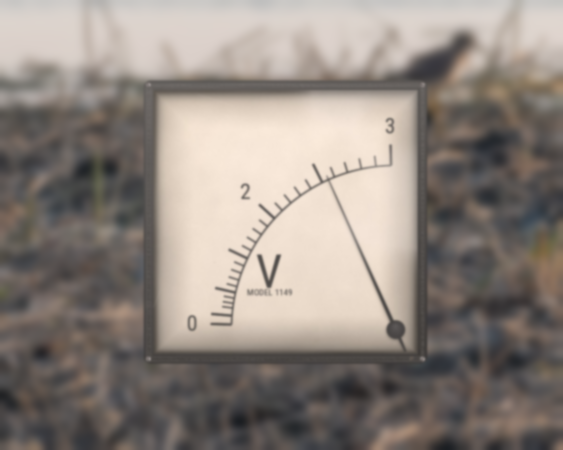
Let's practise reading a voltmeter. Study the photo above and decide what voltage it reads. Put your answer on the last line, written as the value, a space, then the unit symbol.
2.55 V
